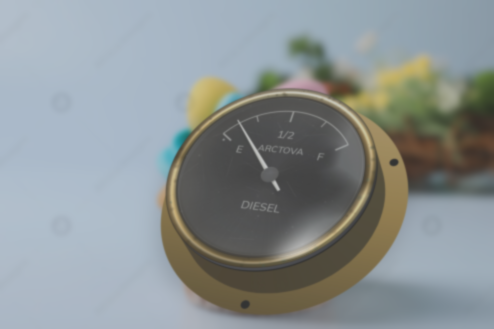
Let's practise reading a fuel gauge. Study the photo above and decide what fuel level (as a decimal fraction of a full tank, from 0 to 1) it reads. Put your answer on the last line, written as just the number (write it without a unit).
0.125
